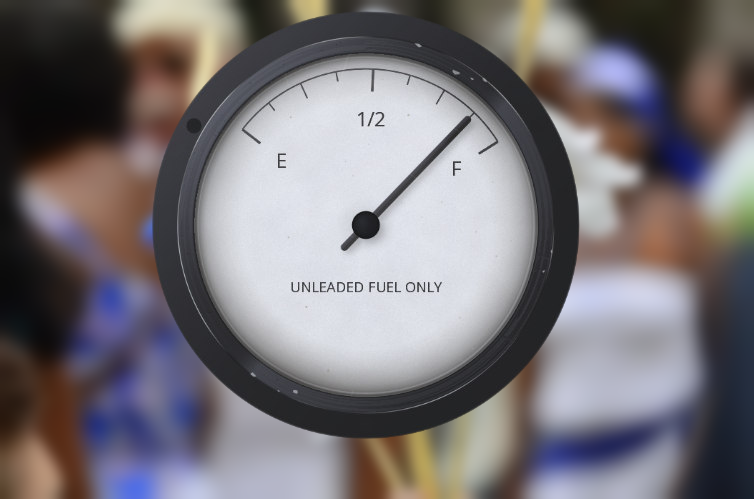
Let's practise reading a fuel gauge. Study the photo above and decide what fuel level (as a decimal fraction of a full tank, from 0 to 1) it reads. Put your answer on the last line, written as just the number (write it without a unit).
0.875
